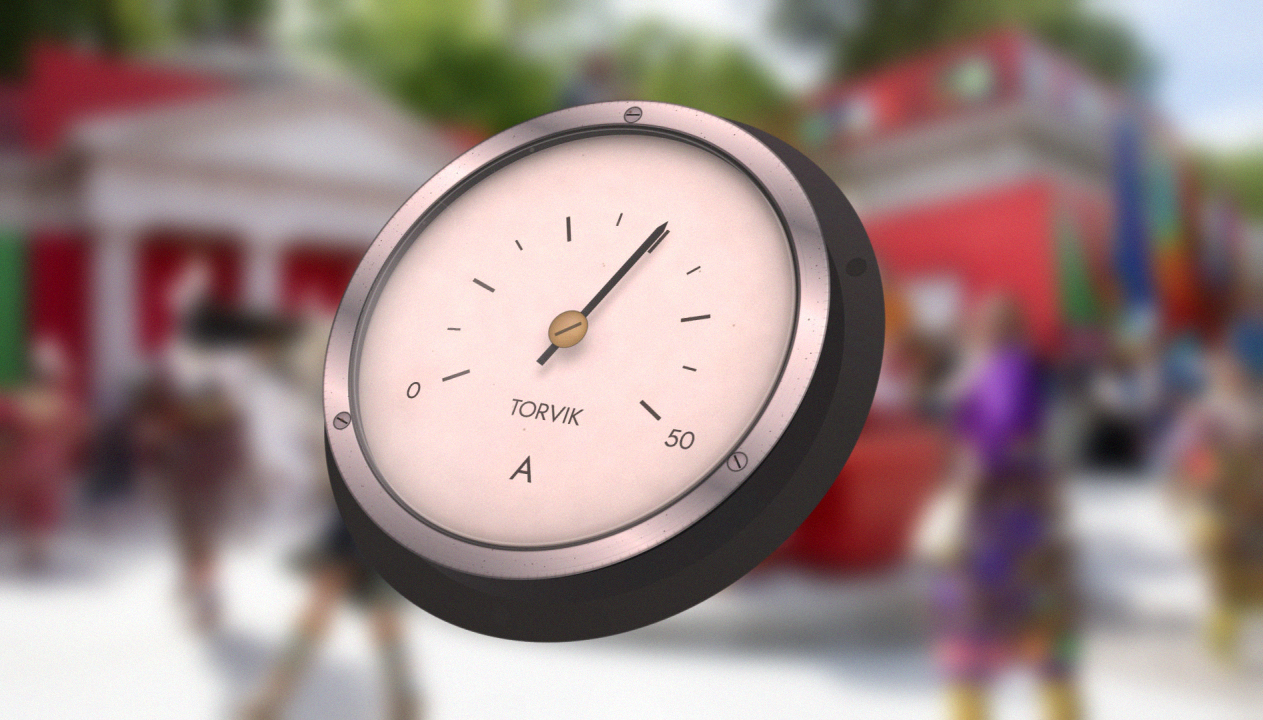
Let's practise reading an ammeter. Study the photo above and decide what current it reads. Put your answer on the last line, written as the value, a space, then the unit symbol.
30 A
